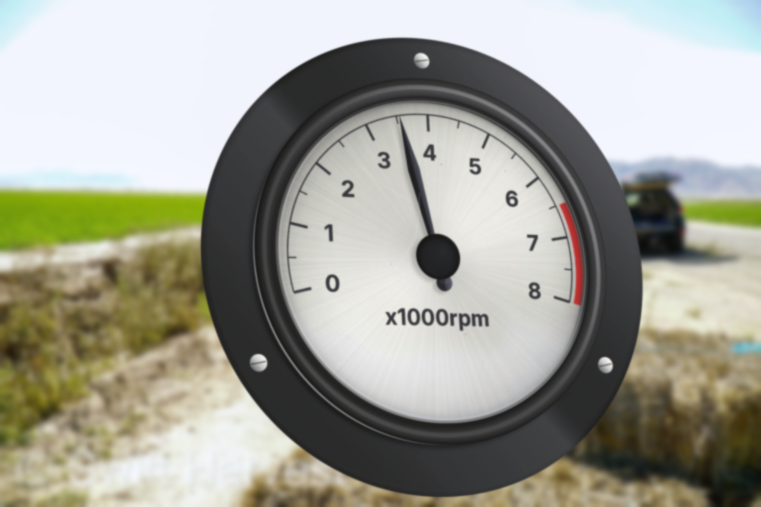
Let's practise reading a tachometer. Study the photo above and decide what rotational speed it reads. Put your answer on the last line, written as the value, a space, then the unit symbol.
3500 rpm
